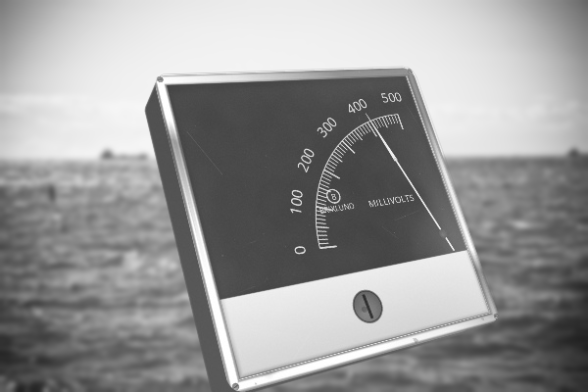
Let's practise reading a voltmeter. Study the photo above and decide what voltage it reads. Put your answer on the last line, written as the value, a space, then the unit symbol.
400 mV
